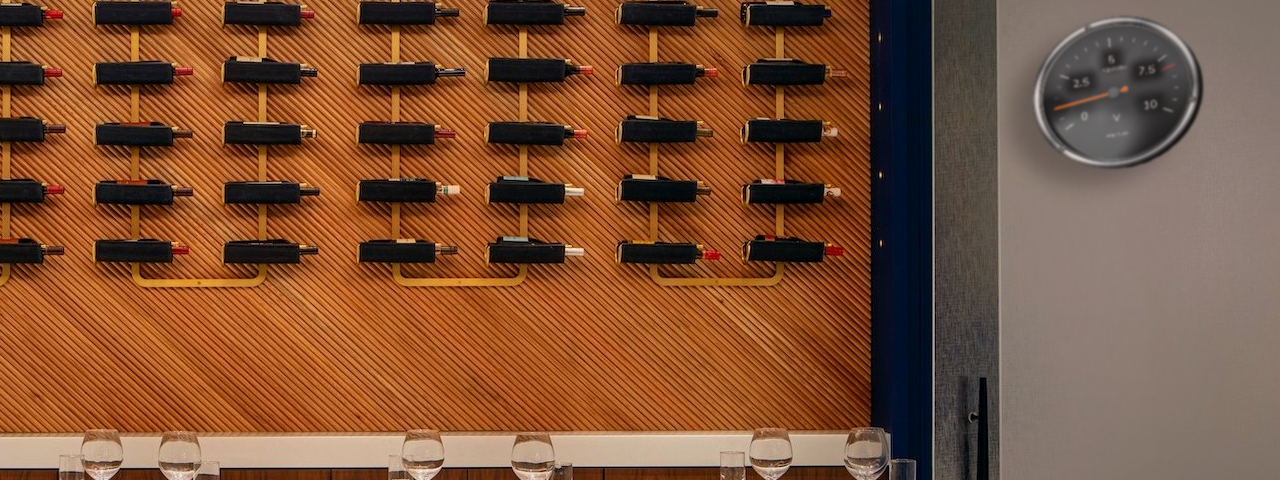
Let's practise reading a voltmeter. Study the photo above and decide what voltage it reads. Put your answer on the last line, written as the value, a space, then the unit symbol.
1 V
